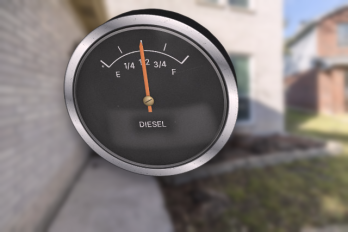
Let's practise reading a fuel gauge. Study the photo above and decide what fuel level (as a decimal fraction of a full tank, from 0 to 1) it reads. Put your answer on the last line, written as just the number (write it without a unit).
0.5
